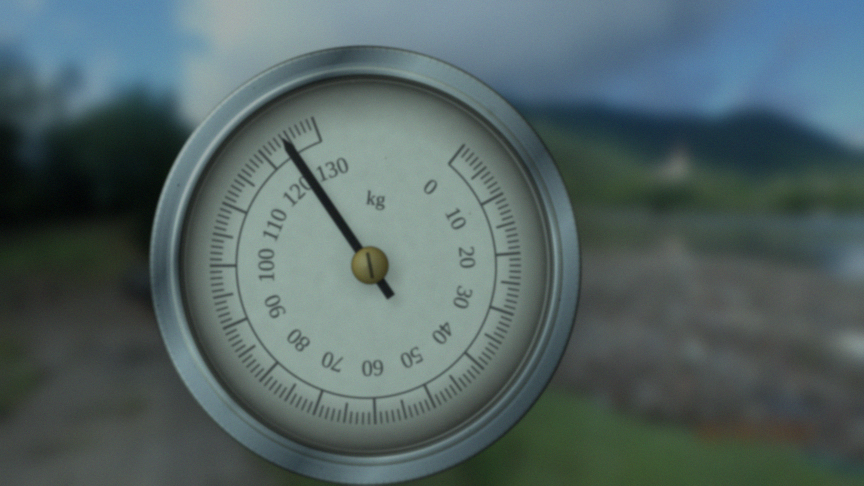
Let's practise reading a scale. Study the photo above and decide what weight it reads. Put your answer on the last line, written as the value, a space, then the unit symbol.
124 kg
